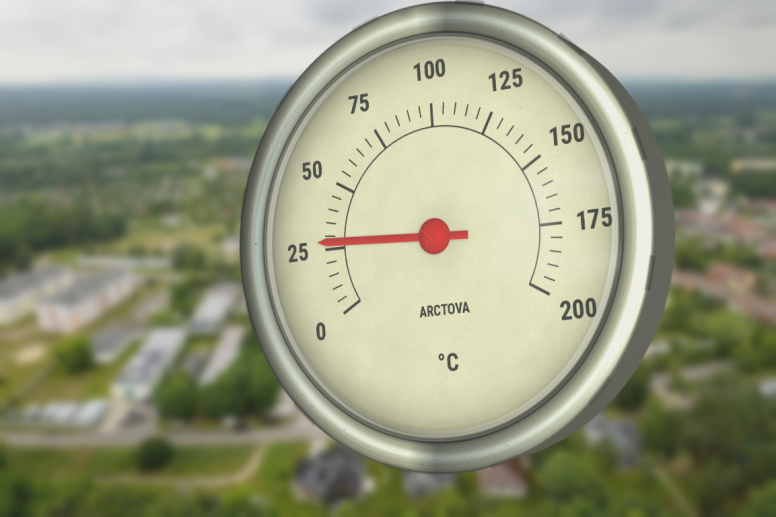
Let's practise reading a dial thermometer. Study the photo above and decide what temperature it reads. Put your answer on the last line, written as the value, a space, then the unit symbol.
27.5 °C
